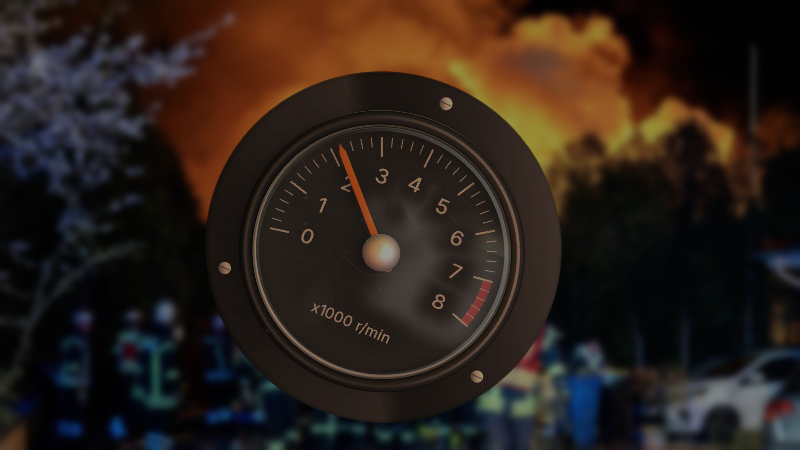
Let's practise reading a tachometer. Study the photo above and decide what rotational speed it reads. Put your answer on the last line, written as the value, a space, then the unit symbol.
2200 rpm
